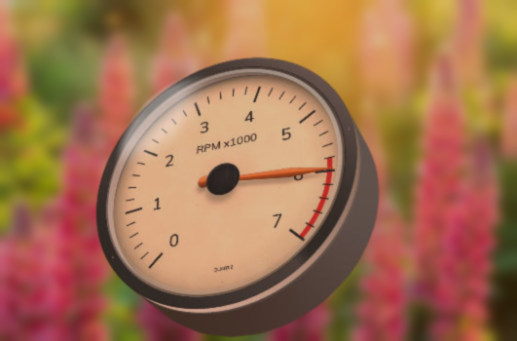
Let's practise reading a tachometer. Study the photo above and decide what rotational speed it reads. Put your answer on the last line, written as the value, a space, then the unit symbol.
6000 rpm
